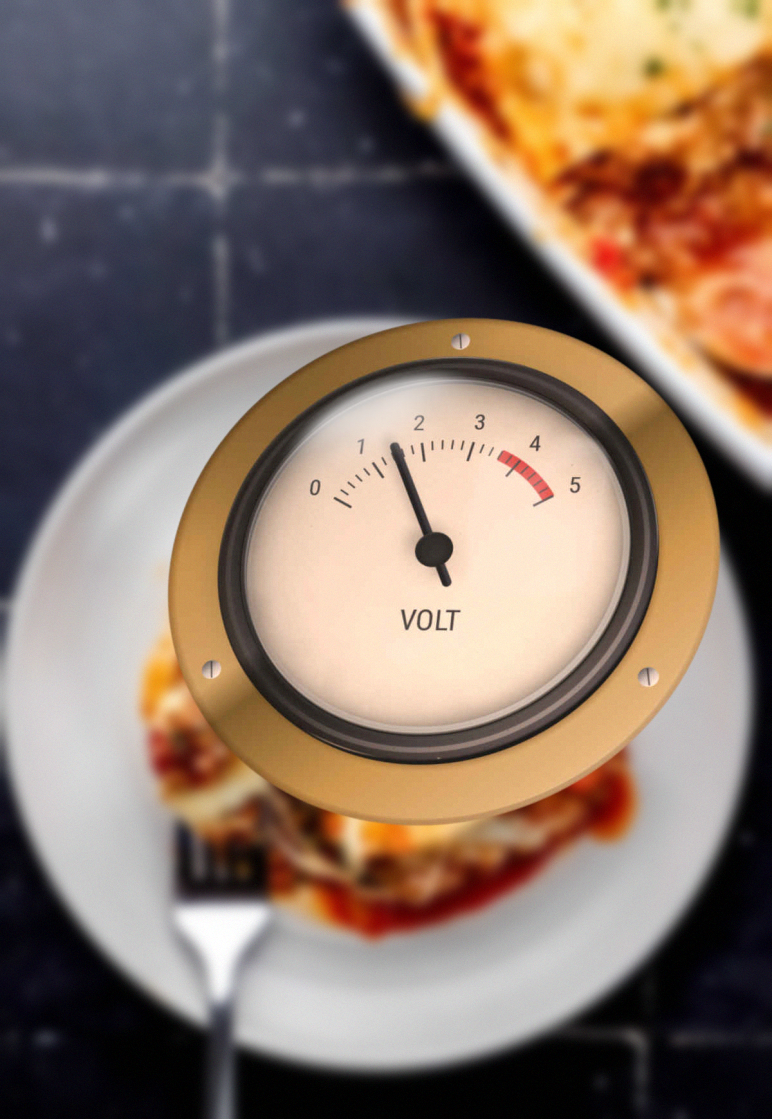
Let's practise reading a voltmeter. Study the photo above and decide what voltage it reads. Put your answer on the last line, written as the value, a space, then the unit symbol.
1.5 V
